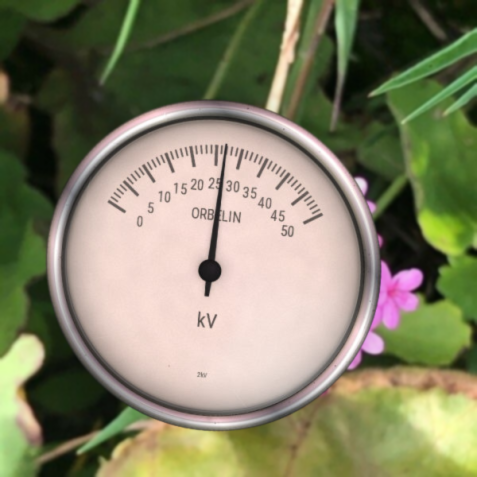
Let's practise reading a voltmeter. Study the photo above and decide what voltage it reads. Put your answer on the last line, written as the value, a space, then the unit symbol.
27 kV
